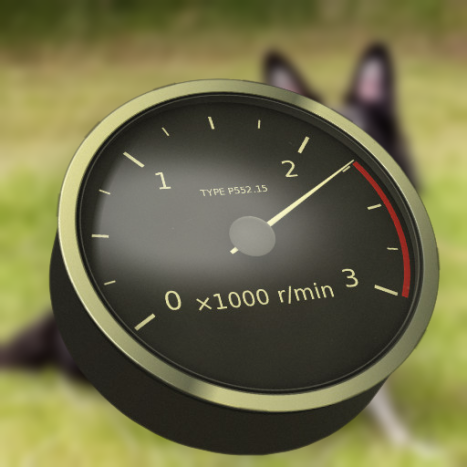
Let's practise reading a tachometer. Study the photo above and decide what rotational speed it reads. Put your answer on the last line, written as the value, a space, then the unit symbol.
2250 rpm
